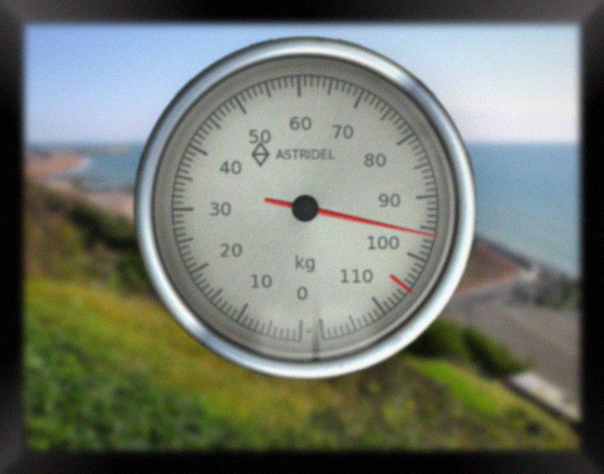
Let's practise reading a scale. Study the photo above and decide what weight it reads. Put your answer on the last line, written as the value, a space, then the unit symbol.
96 kg
